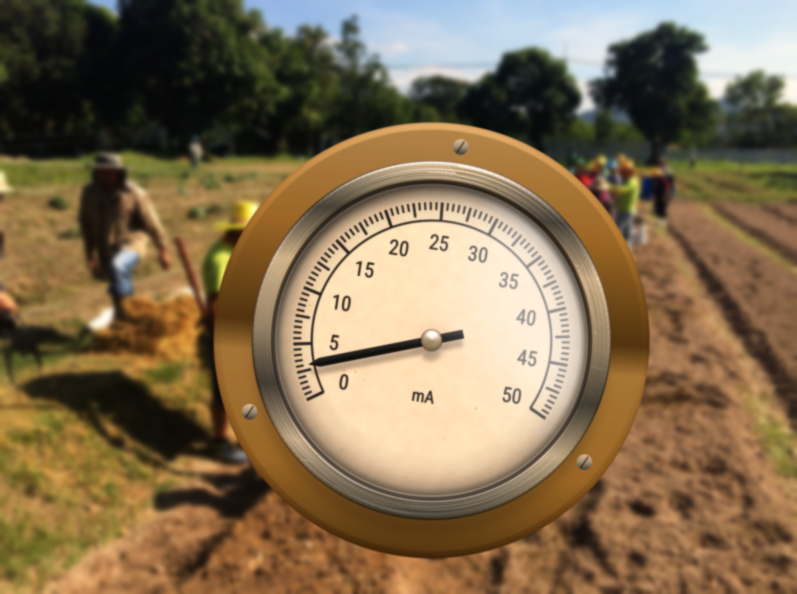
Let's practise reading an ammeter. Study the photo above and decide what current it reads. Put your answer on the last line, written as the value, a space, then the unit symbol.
3 mA
